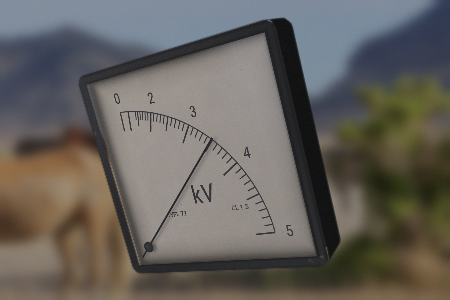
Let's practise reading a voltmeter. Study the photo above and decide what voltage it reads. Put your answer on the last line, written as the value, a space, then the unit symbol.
3.5 kV
